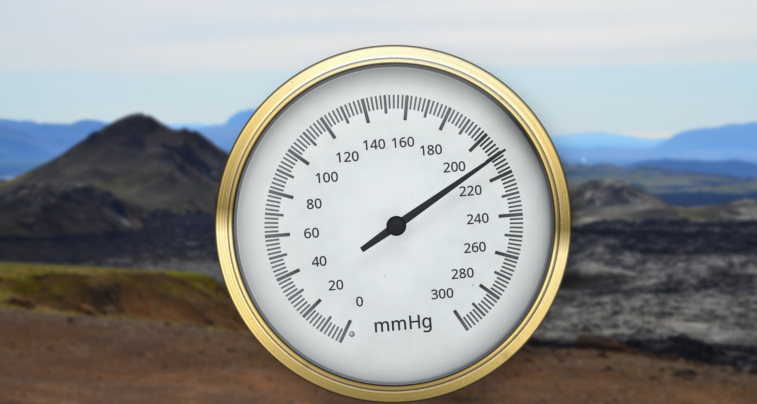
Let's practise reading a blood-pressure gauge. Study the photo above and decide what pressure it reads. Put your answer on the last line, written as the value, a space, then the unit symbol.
210 mmHg
